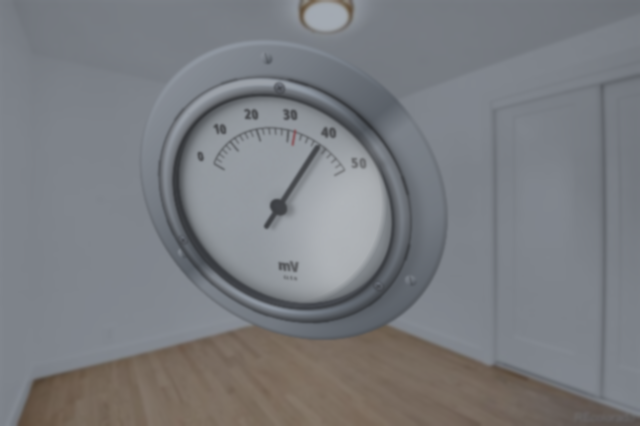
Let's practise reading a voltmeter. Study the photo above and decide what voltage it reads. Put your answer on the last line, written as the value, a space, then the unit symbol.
40 mV
